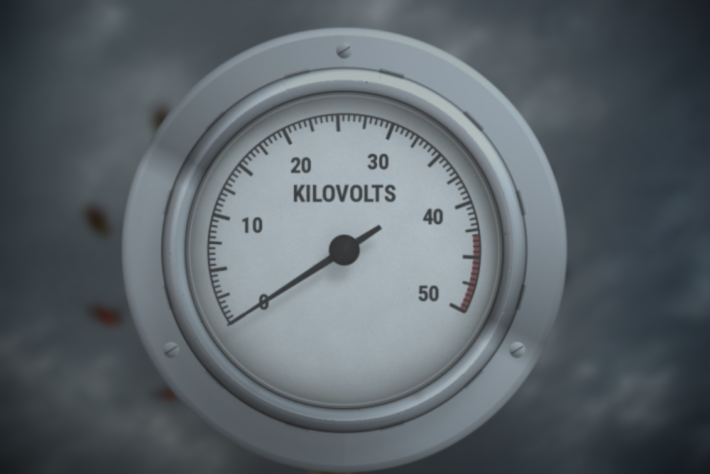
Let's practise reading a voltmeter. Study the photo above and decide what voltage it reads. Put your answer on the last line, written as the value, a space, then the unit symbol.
0 kV
